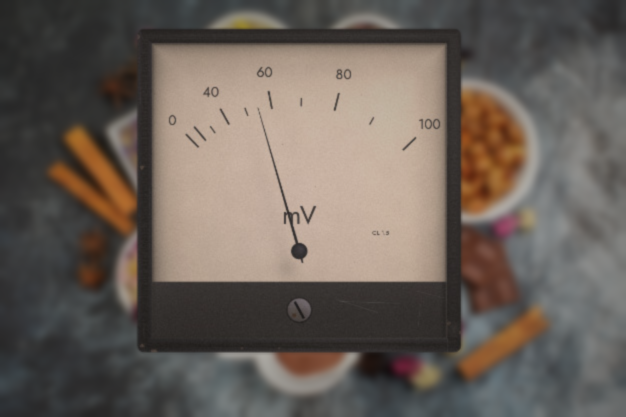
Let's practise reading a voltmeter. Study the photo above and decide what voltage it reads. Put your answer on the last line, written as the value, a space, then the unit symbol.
55 mV
